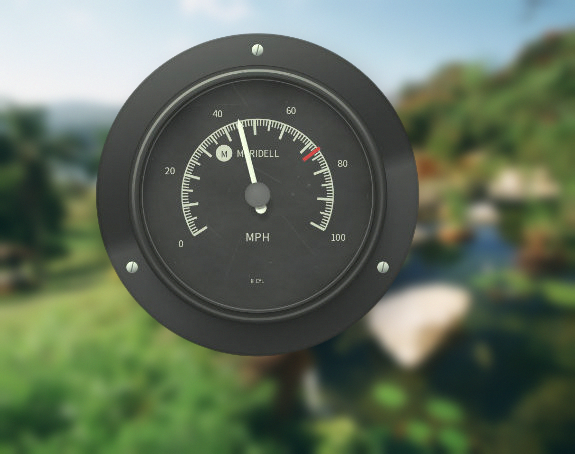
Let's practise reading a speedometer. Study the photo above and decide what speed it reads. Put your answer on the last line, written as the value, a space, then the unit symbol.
45 mph
